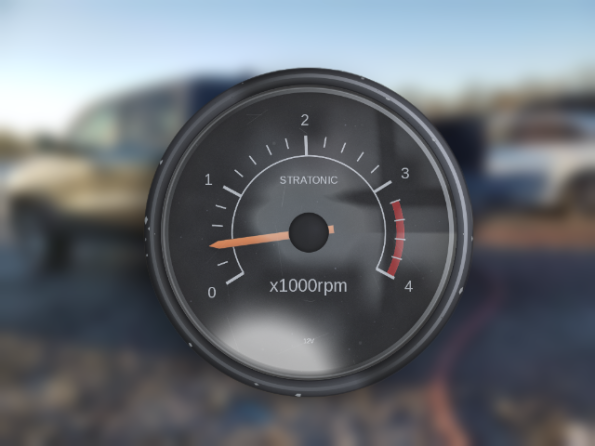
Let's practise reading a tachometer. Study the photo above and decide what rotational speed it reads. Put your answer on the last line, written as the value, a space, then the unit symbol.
400 rpm
